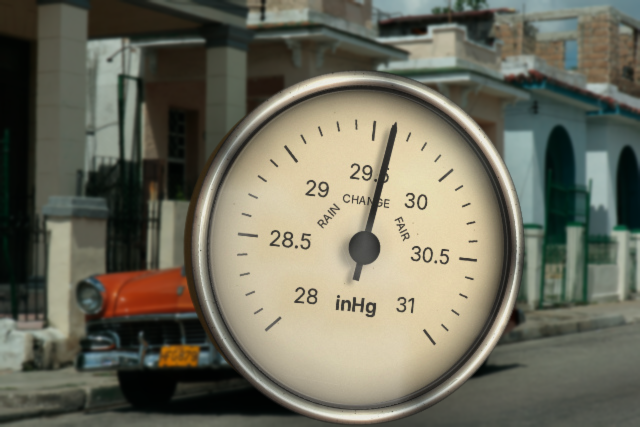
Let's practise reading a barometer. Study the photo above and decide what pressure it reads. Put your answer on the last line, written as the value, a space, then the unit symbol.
29.6 inHg
